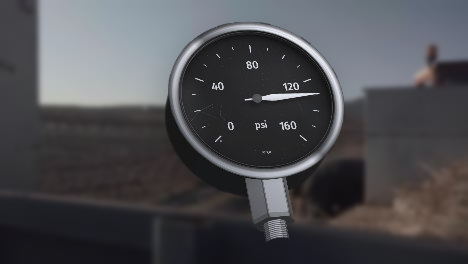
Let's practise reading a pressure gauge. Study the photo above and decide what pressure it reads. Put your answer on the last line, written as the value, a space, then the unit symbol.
130 psi
